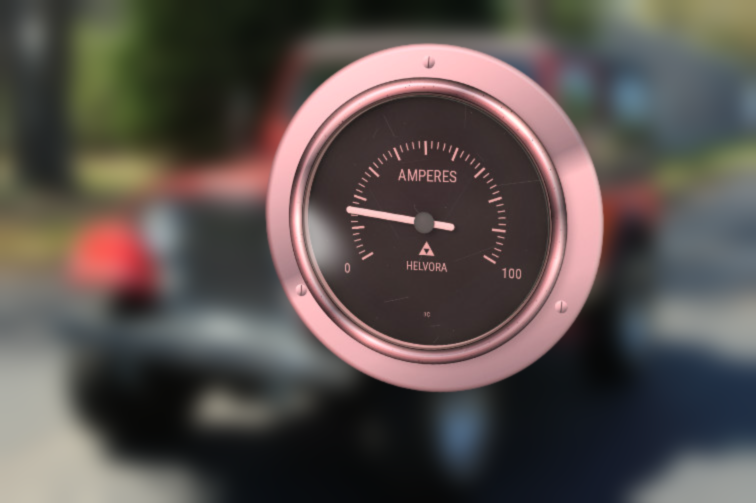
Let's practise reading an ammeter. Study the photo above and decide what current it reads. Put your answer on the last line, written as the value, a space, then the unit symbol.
16 A
